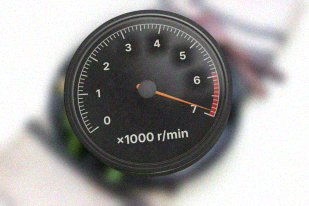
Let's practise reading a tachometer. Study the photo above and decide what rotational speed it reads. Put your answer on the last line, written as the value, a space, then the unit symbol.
6900 rpm
